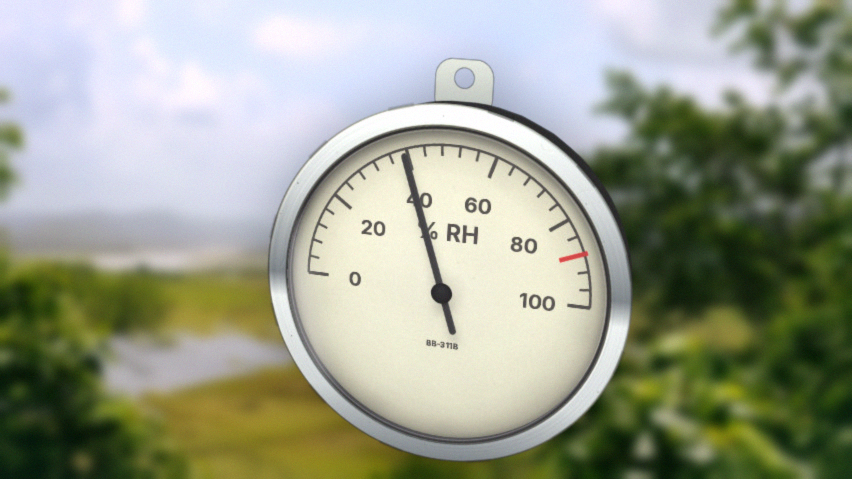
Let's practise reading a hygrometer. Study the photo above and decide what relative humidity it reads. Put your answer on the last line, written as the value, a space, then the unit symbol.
40 %
